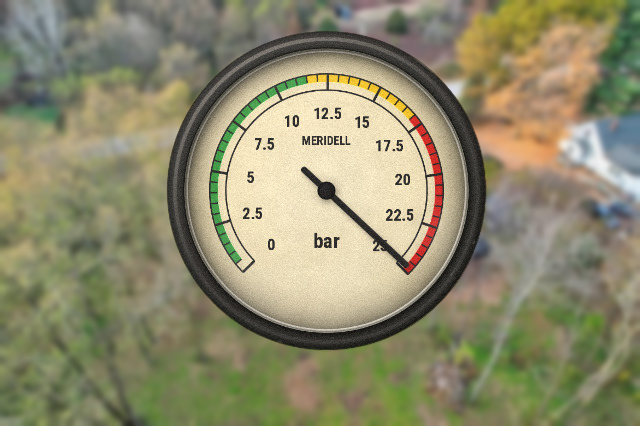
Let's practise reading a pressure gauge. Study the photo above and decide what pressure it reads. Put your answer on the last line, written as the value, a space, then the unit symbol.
24.75 bar
